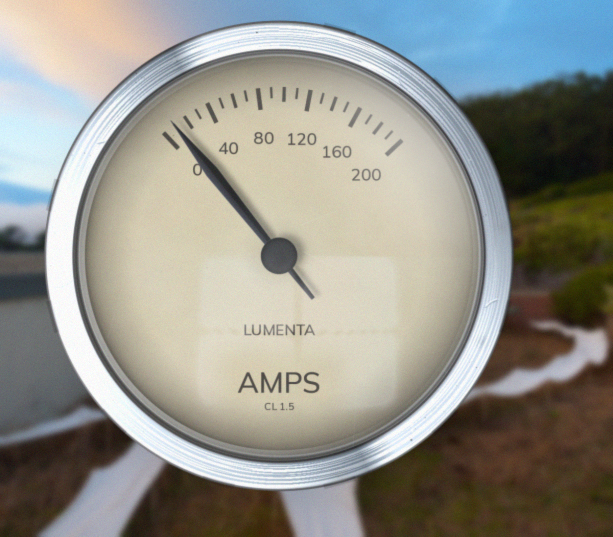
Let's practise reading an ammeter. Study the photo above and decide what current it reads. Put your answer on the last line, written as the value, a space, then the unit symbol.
10 A
